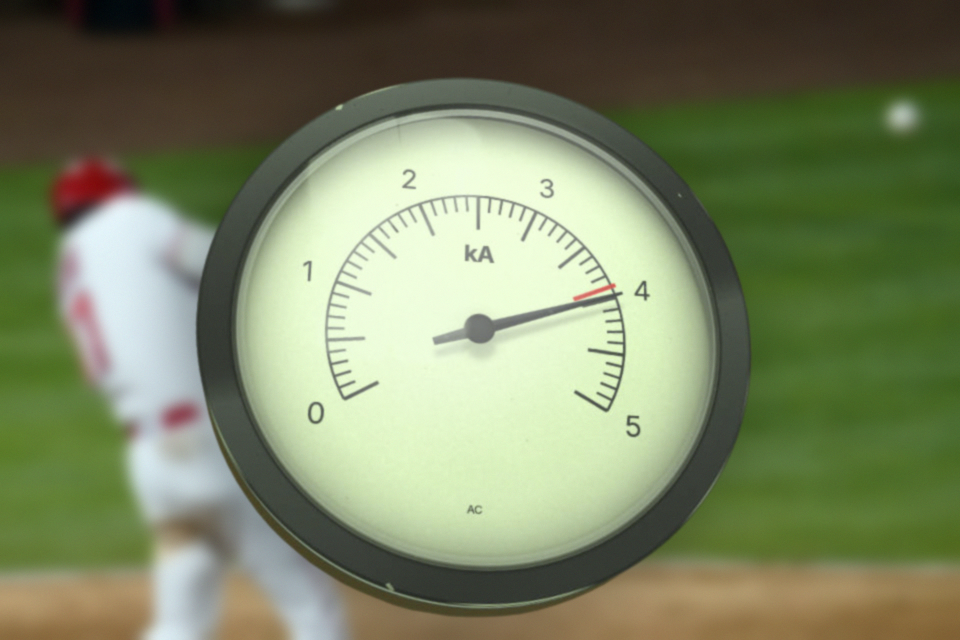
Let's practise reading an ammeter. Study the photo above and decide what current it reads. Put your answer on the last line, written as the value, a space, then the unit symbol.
4 kA
